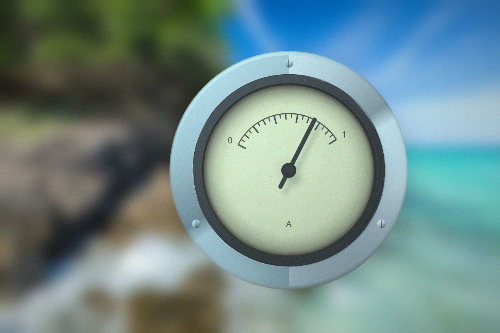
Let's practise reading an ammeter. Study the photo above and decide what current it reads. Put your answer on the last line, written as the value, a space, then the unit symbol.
0.75 A
